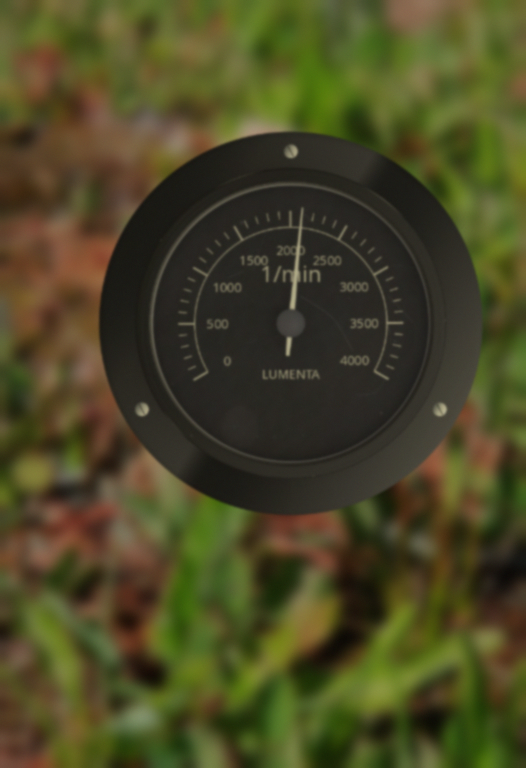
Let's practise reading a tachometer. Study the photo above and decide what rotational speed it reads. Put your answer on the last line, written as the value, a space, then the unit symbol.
2100 rpm
